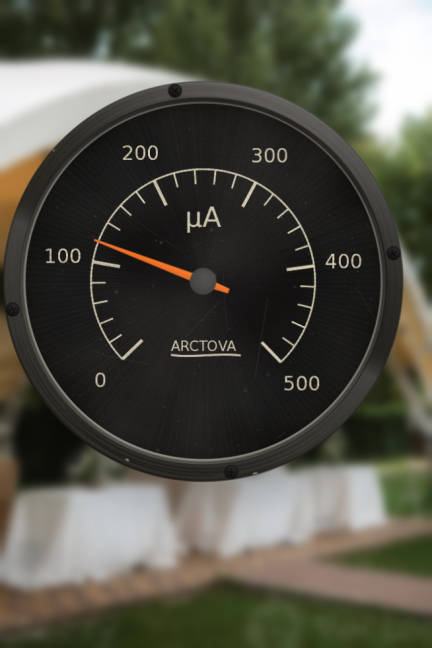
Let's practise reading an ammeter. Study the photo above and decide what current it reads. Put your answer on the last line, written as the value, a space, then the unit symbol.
120 µA
